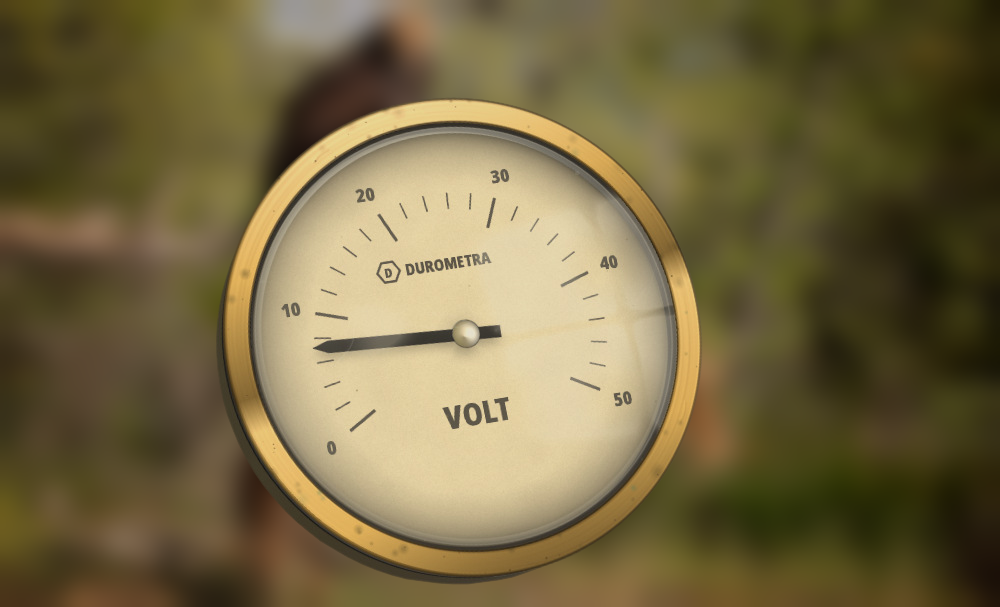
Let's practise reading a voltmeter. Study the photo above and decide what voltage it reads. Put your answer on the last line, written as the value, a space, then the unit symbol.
7 V
